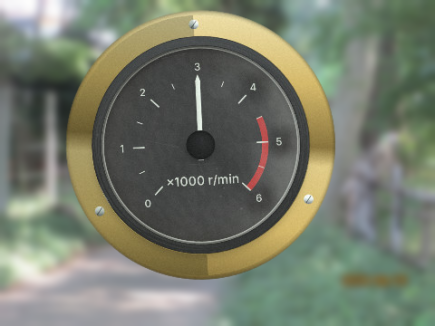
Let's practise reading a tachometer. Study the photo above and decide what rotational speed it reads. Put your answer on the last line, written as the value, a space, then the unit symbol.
3000 rpm
